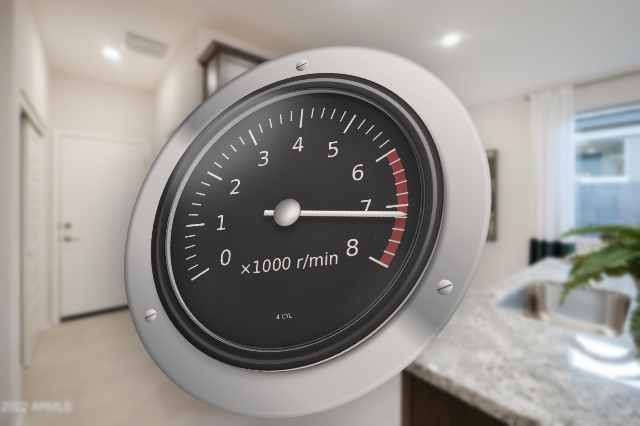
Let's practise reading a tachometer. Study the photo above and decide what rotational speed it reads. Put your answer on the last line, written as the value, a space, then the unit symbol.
7200 rpm
